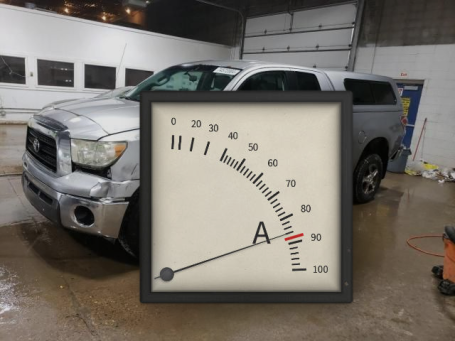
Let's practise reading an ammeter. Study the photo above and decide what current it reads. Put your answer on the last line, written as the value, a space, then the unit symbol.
86 A
